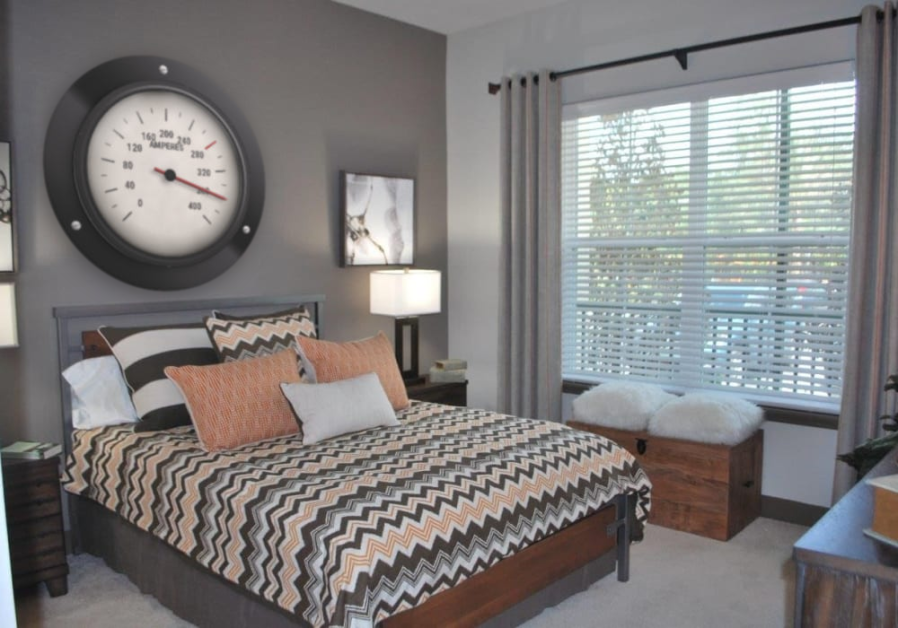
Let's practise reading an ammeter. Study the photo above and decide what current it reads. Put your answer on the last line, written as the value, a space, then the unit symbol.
360 A
